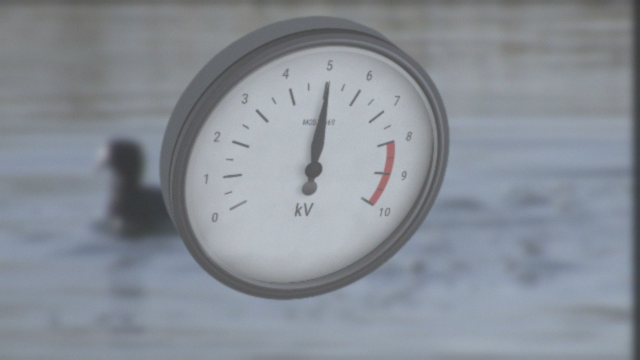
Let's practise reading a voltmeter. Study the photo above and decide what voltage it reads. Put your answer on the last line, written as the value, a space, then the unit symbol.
5 kV
